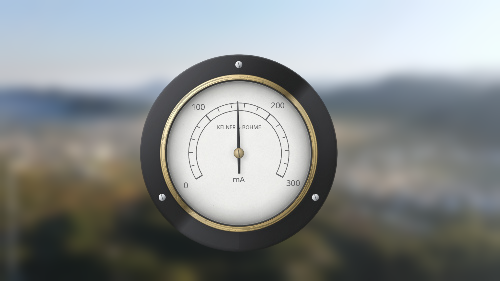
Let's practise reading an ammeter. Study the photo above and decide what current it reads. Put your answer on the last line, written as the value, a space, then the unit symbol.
150 mA
